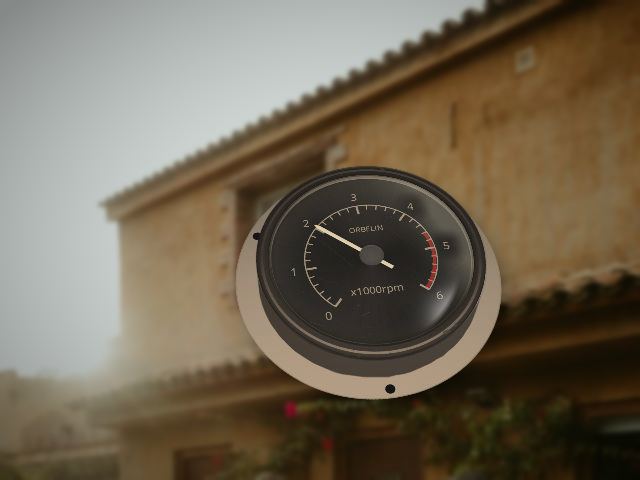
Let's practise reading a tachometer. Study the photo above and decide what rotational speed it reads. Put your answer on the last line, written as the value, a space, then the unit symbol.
2000 rpm
